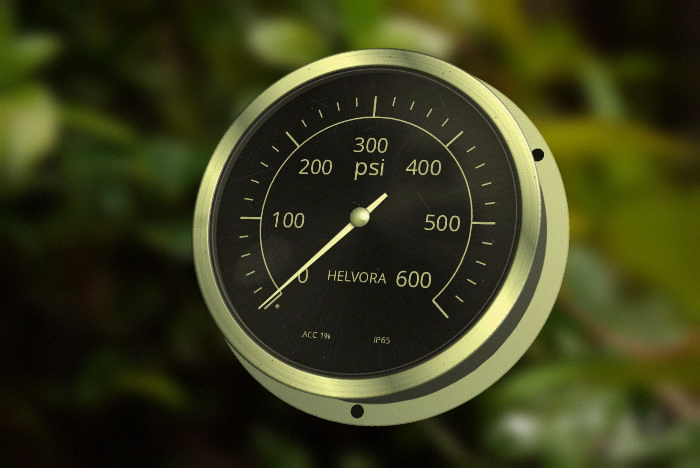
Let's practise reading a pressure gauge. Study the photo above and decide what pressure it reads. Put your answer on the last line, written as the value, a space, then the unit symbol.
0 psi
